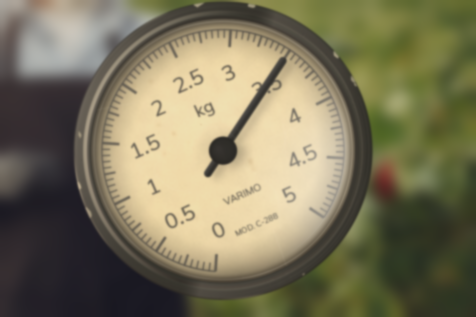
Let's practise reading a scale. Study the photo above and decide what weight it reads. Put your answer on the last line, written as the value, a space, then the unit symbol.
3.5 kg
